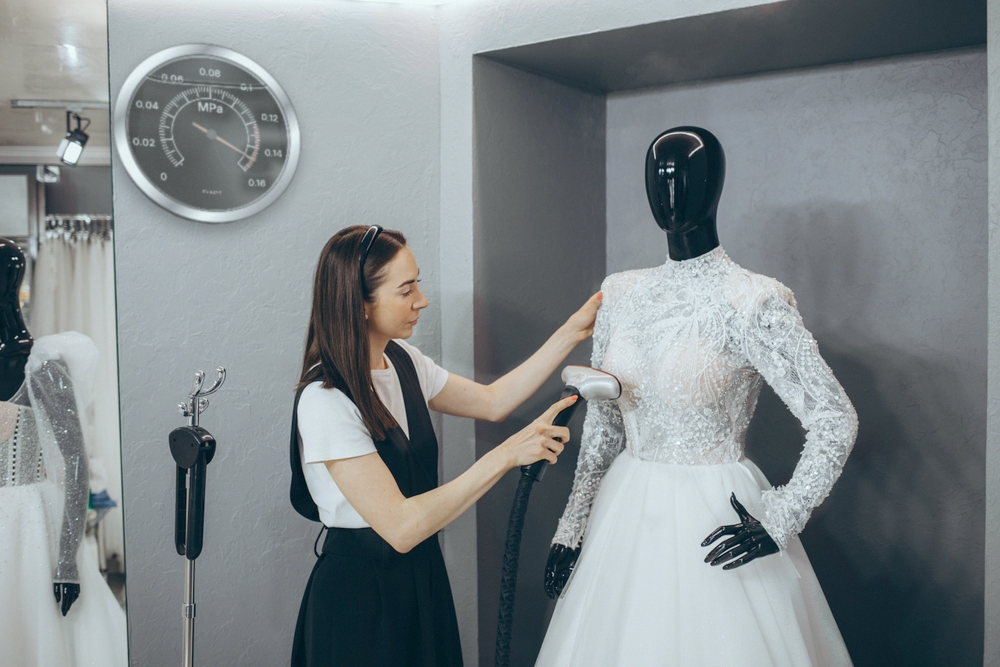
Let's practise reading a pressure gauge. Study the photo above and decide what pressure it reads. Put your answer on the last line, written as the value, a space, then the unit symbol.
0.15 MPa
